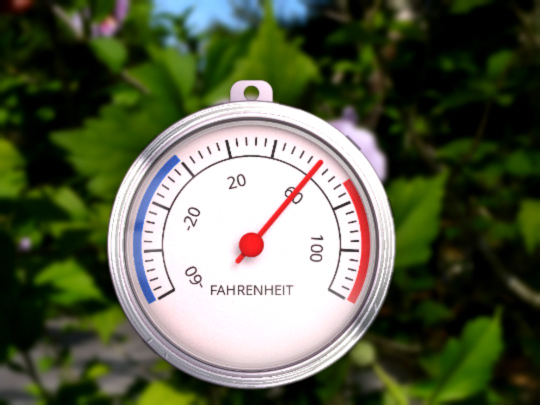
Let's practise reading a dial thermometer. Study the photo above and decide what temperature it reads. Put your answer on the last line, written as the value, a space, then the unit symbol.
60 °F
